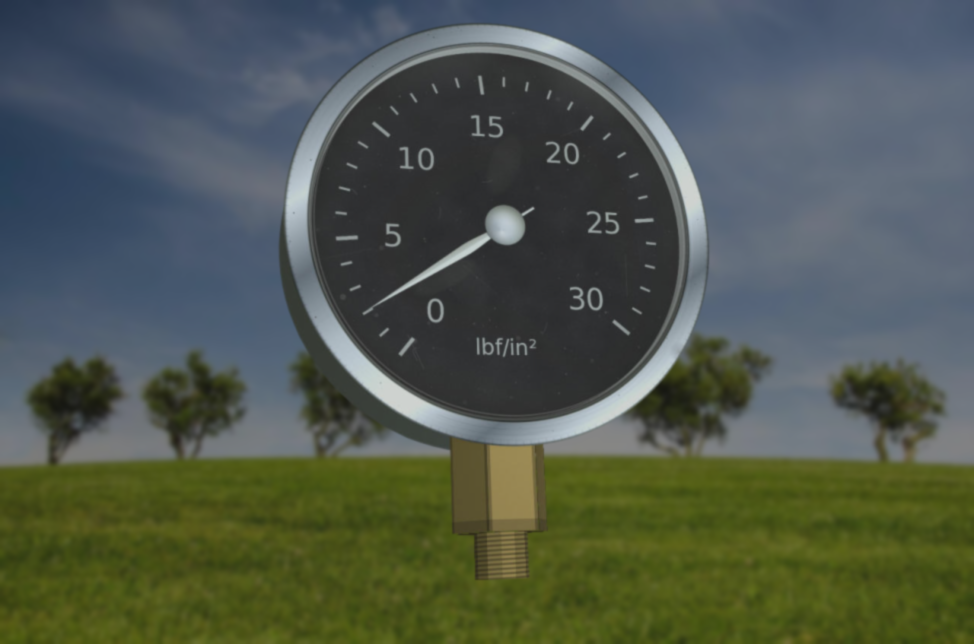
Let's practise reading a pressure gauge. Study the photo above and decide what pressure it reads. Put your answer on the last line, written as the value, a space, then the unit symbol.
2 psi
